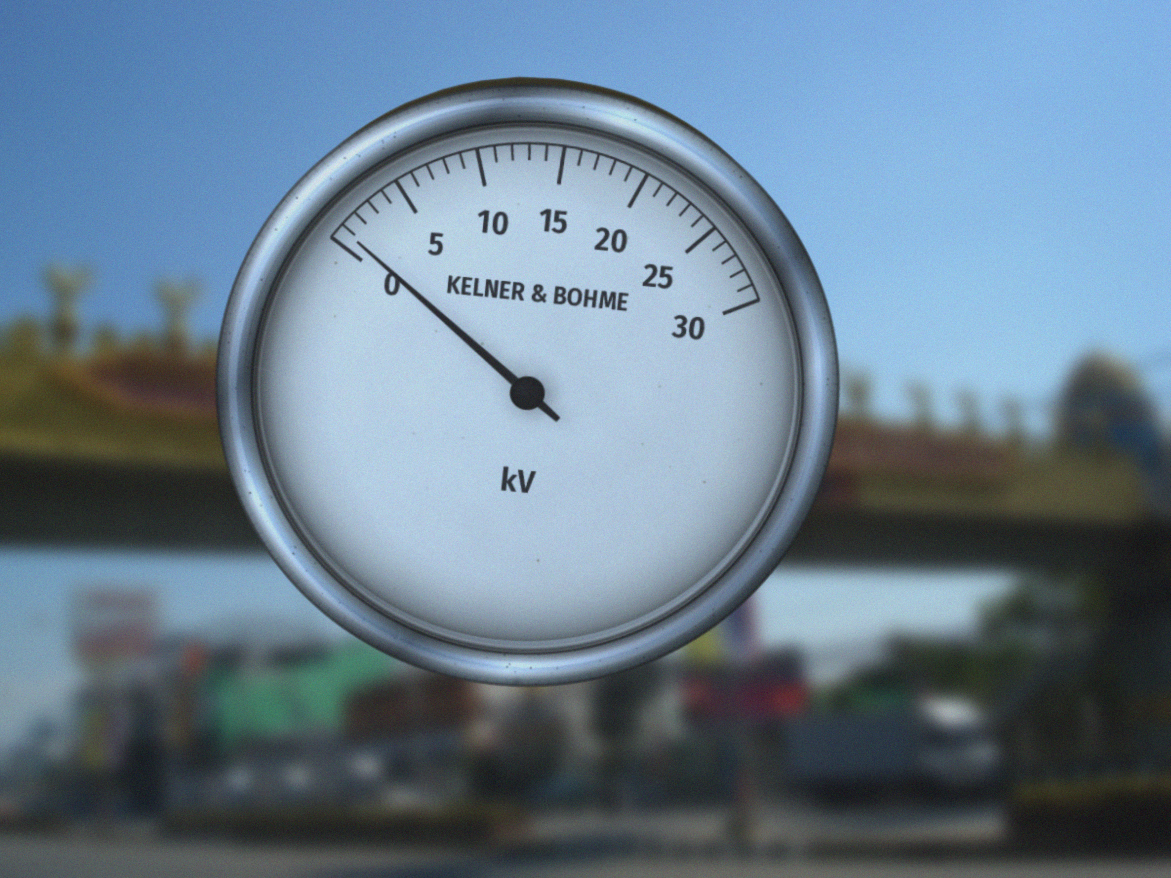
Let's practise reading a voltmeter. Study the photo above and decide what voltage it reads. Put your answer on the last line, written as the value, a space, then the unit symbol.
1 kV
